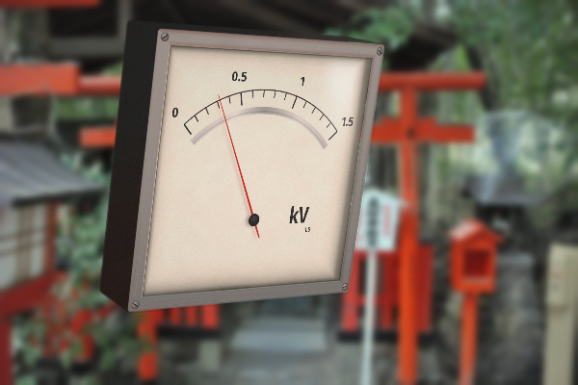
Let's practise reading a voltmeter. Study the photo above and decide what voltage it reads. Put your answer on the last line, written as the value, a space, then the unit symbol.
0.3 kV
